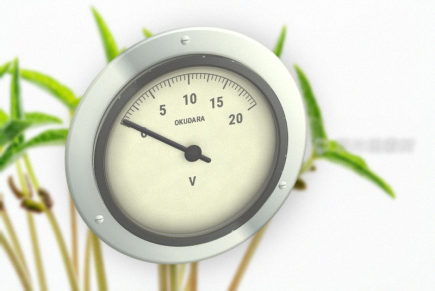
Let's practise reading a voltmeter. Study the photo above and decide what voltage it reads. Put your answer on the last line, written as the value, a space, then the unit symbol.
0.5 V
